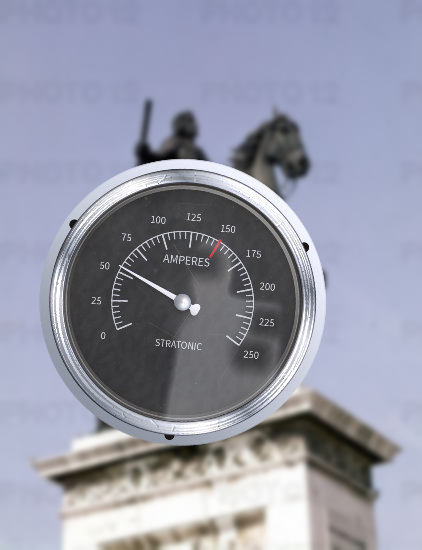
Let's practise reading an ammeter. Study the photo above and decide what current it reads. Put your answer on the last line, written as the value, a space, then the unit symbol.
55 A
